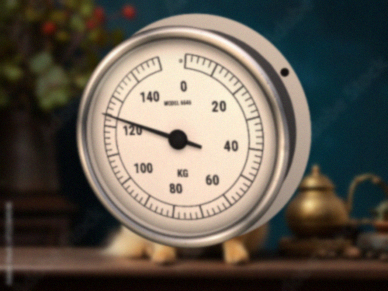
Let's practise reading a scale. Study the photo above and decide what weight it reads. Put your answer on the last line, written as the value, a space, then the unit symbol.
124 kg
